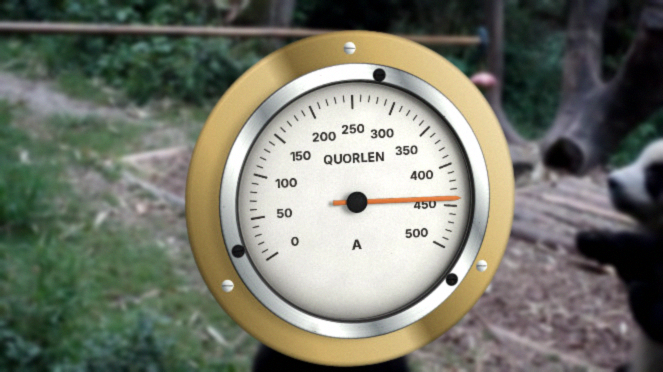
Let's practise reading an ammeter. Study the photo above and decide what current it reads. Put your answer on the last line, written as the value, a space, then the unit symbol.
440 A
